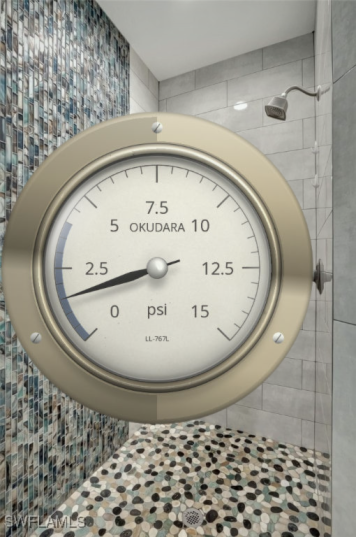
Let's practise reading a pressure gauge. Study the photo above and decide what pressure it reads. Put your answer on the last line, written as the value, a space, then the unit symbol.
1.5 psi
